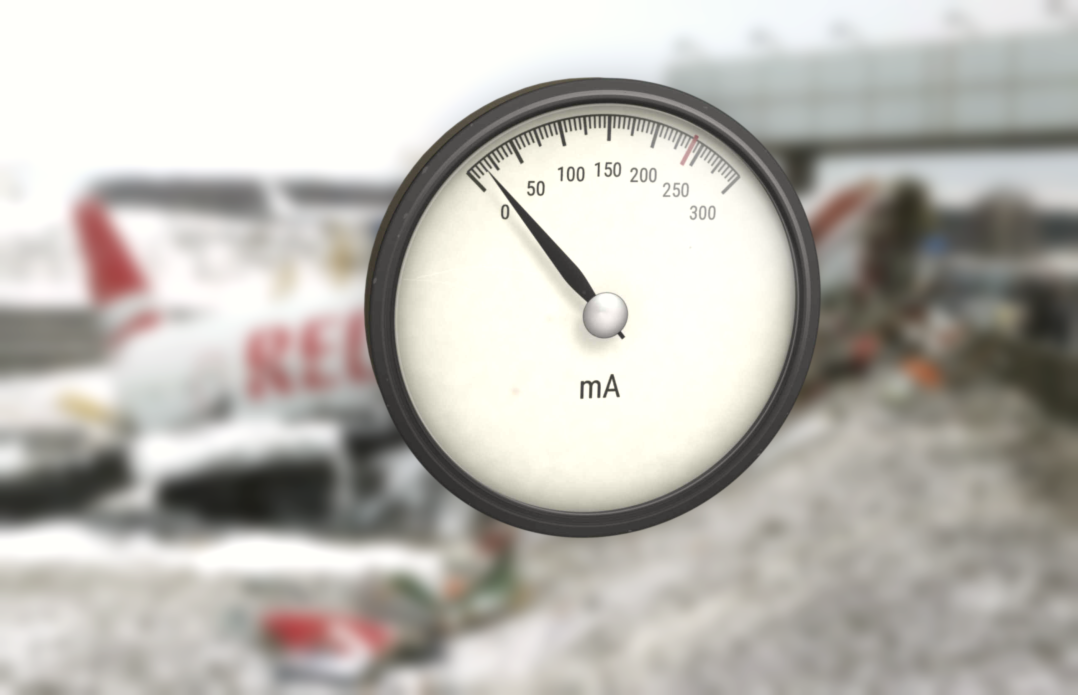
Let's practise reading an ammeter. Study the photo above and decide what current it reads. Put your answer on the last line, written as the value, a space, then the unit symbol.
15 mA
